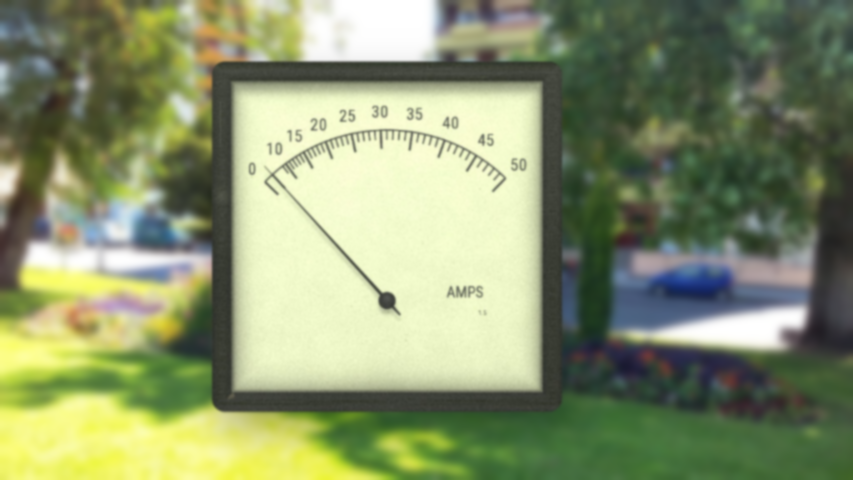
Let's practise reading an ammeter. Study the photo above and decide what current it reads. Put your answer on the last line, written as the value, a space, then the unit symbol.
5 A
